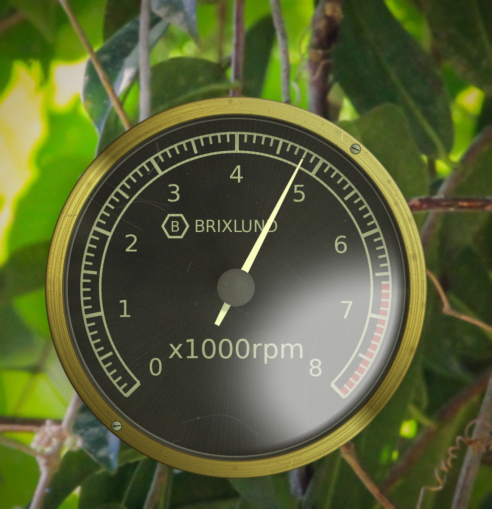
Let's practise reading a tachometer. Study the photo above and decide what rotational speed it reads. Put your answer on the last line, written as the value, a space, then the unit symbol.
4800 rpm
